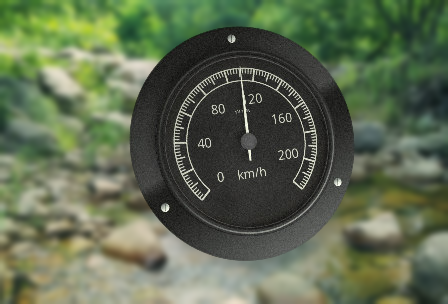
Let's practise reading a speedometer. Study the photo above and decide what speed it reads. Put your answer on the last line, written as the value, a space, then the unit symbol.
110 km/h
